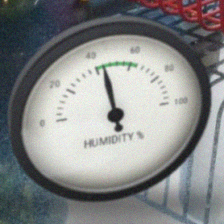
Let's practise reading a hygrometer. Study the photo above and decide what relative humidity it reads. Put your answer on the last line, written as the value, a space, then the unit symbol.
44 %
